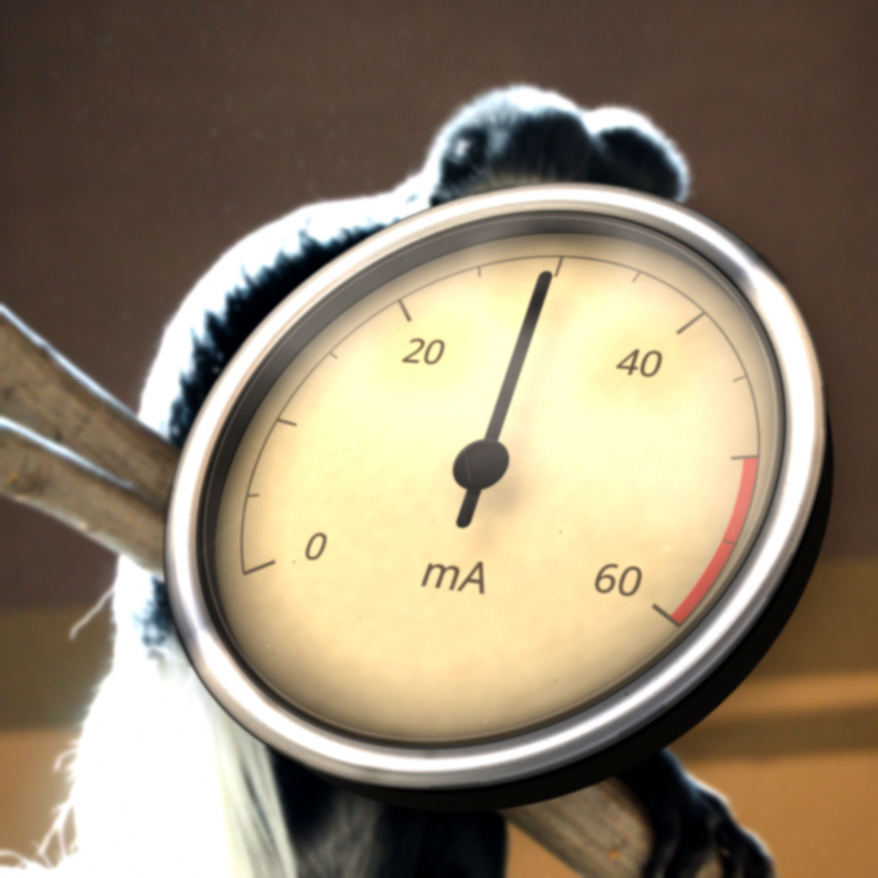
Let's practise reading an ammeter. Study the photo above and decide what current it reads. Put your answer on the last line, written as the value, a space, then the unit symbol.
30 mA
